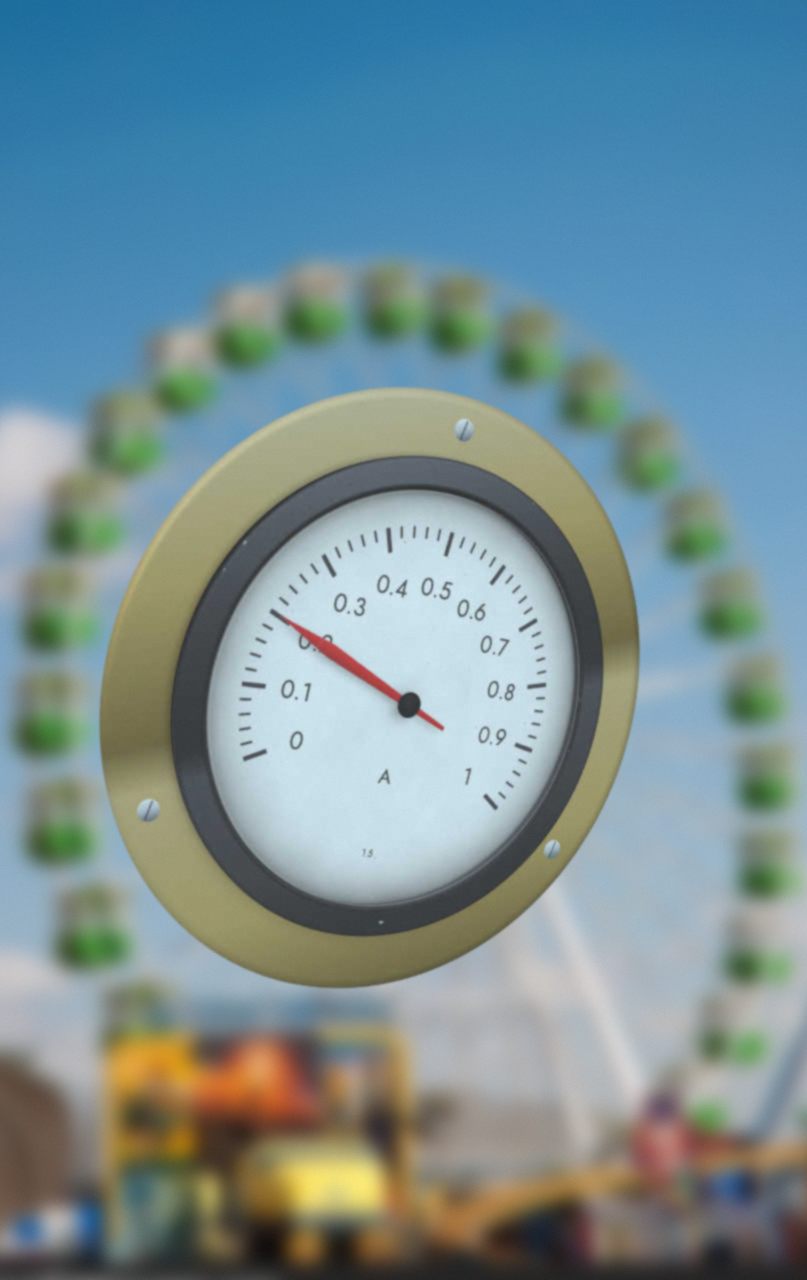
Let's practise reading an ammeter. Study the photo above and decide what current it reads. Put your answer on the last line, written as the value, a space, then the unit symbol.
0.2 A
